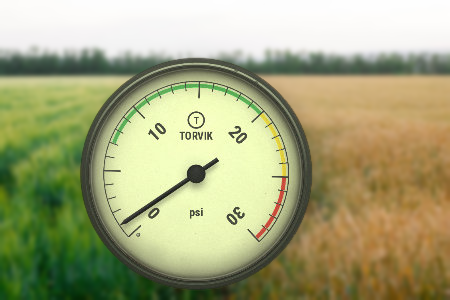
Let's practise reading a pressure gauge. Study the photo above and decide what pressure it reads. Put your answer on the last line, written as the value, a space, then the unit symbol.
1 psi
